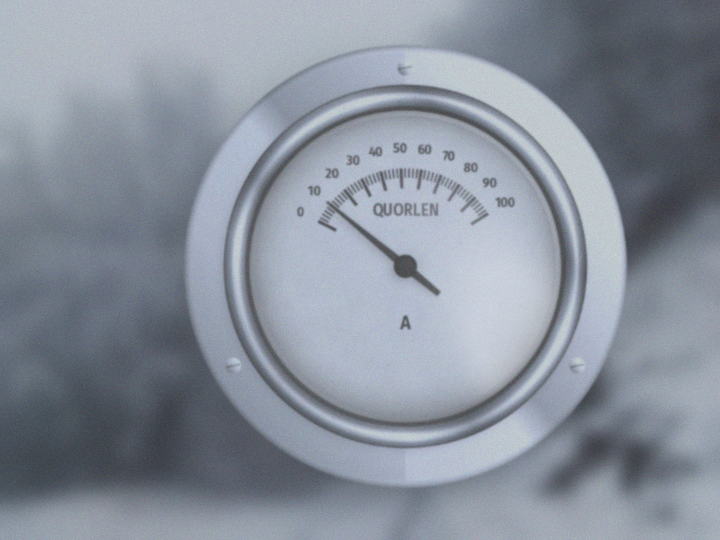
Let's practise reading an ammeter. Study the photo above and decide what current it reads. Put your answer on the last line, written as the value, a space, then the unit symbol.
10 A
